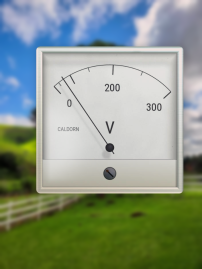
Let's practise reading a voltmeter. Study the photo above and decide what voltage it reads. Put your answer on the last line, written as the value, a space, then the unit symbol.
75 V
